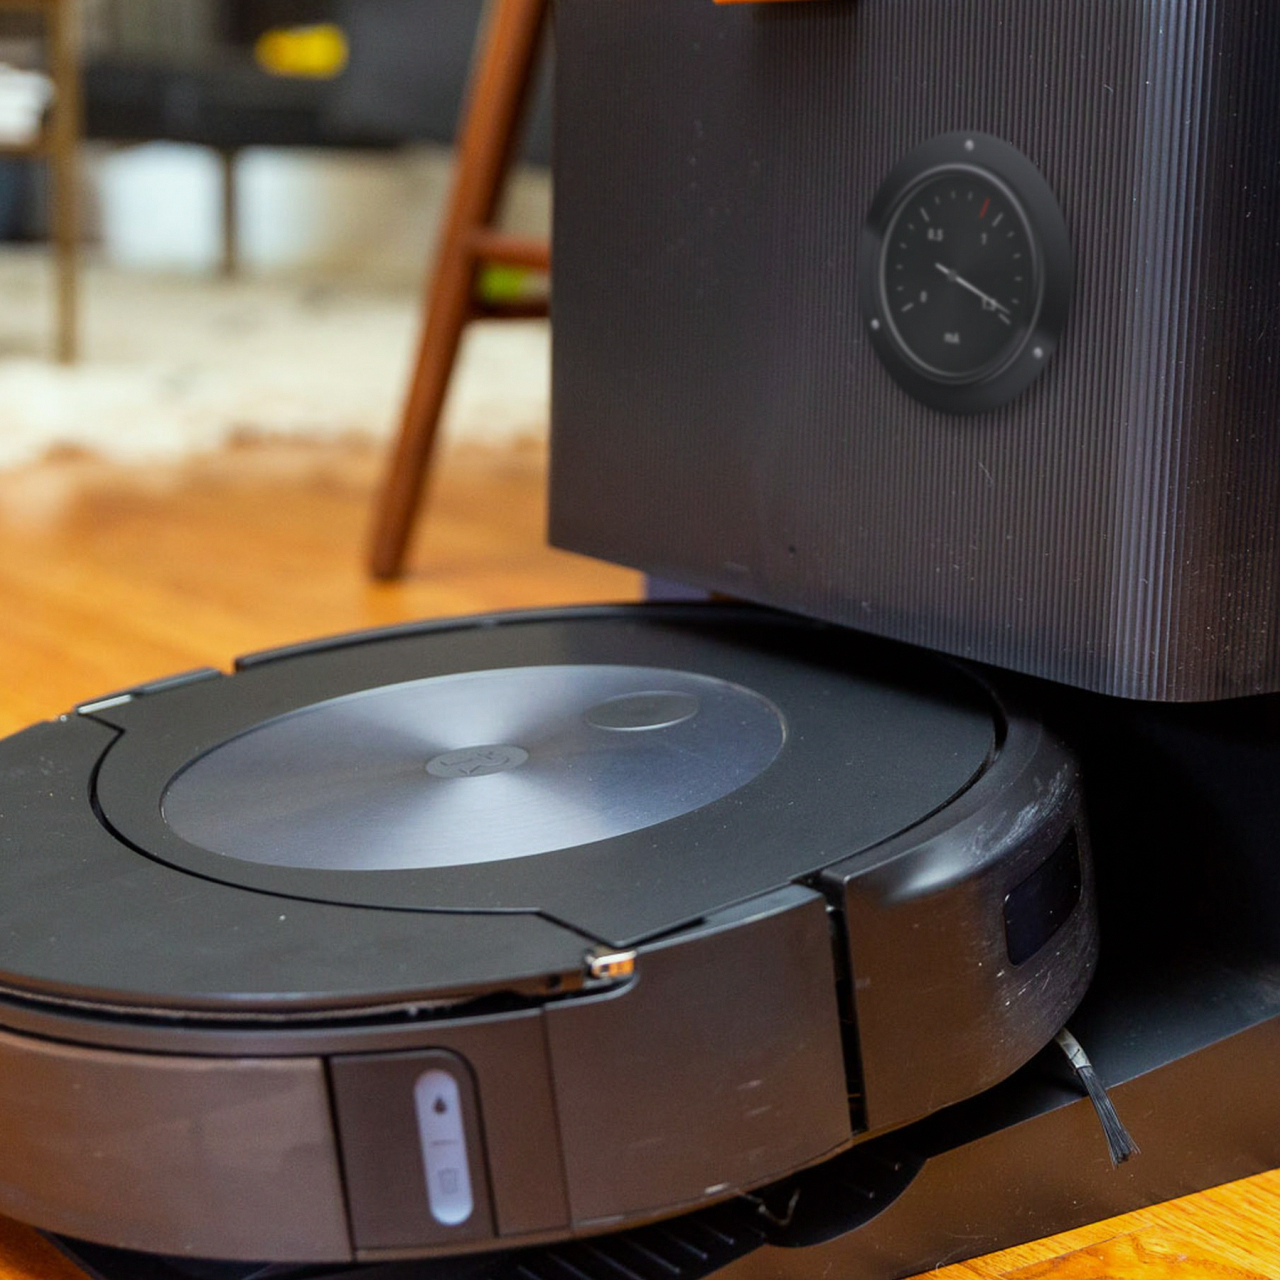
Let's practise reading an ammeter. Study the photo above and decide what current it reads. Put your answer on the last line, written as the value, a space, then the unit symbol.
1.45 mA
